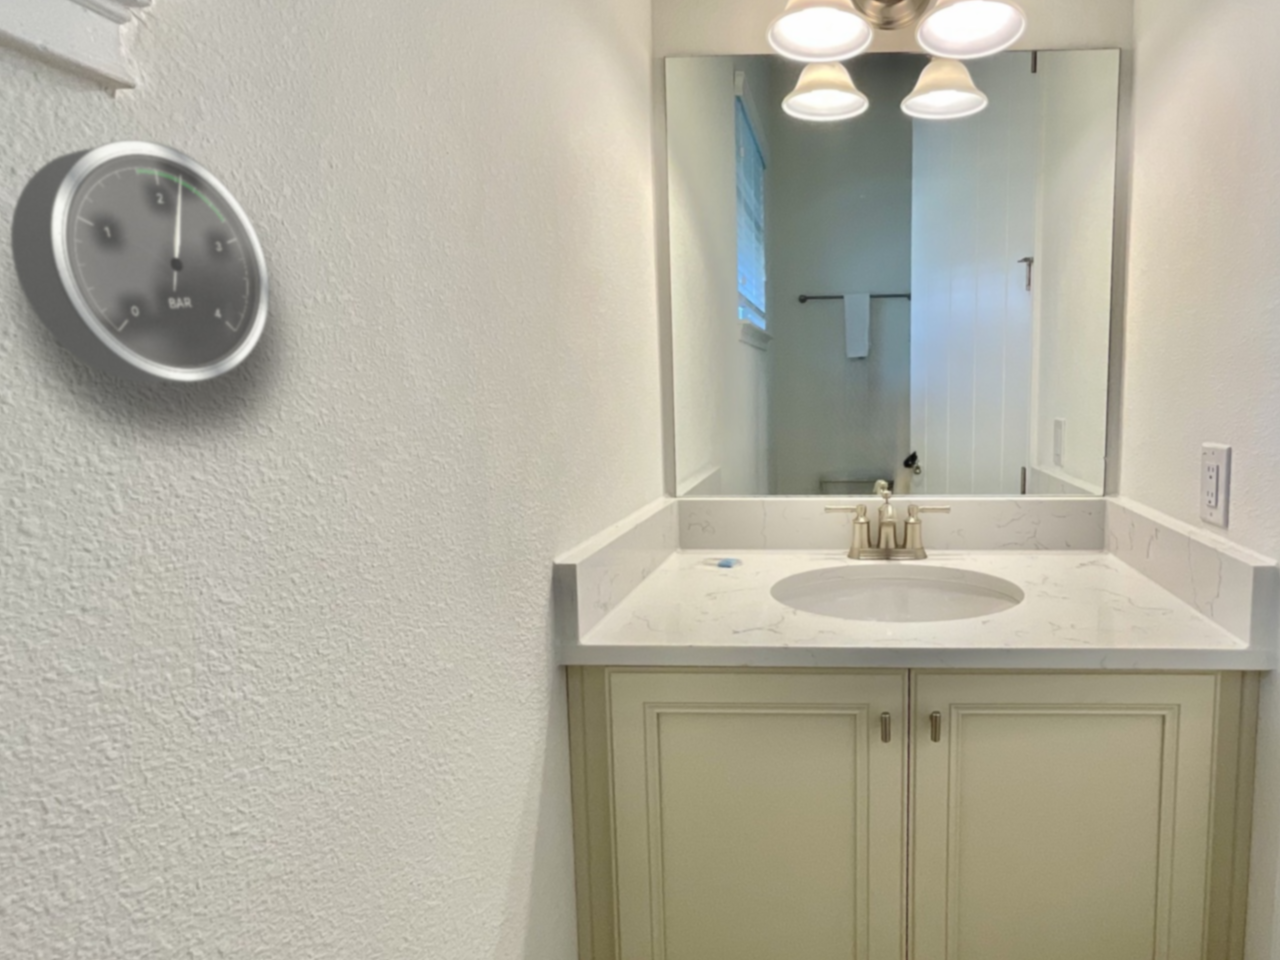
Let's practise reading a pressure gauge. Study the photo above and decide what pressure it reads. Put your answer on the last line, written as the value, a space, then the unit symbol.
2.2 bar
